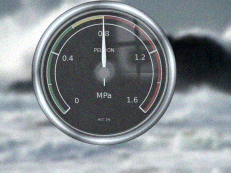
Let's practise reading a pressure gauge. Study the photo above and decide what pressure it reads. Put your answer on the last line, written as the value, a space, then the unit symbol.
0.8 MPa
